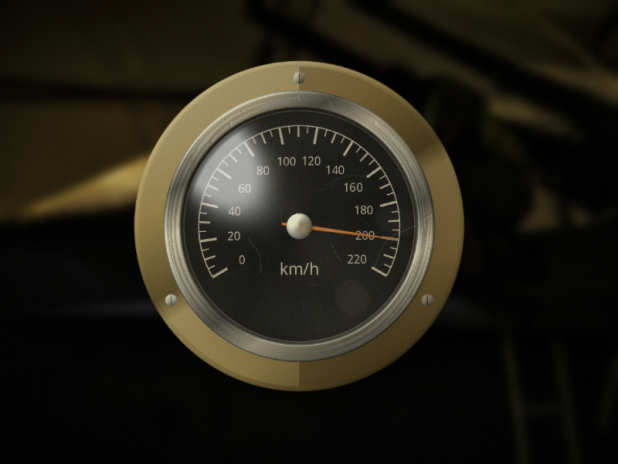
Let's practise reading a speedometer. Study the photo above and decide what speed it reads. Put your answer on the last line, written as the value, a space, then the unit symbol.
200 km/h
